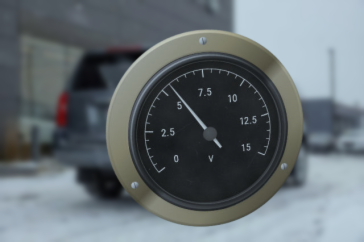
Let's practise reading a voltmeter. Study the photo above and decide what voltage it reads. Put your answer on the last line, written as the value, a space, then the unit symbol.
5.5 V
